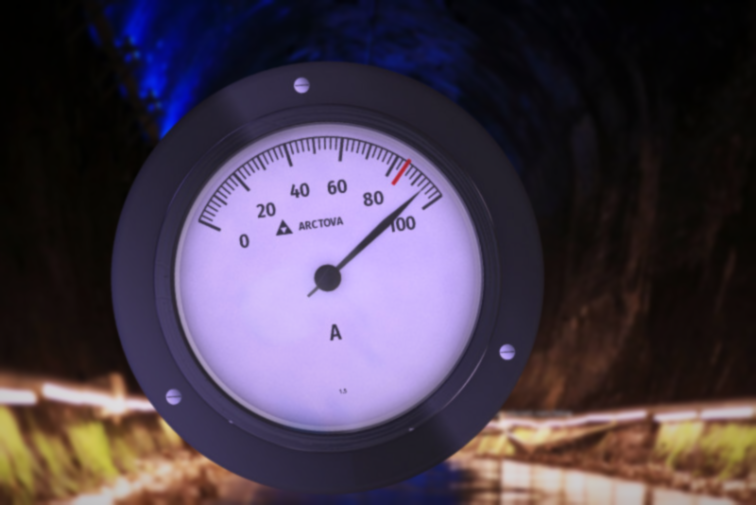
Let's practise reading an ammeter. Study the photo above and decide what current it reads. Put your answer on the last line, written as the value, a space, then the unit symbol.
94 A
